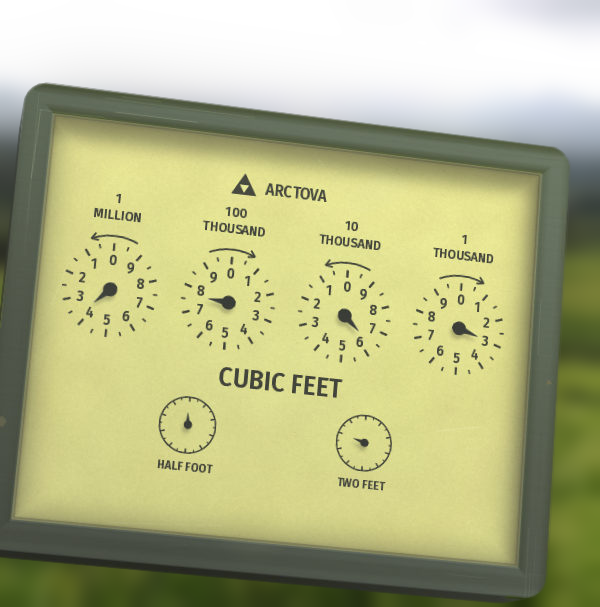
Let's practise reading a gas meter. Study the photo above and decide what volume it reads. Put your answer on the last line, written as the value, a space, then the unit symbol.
376300 ft³
